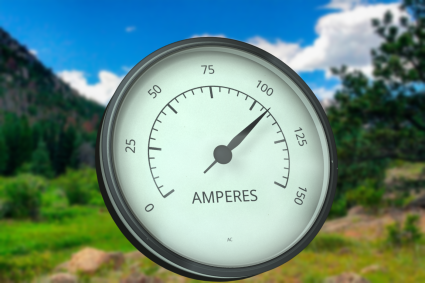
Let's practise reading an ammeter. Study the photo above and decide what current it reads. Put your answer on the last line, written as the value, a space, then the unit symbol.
107.5 A
